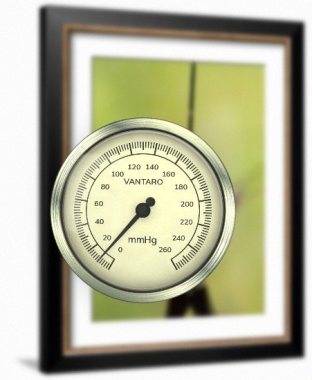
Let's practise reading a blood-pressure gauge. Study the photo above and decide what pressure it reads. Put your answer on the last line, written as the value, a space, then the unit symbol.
10 mmHg
